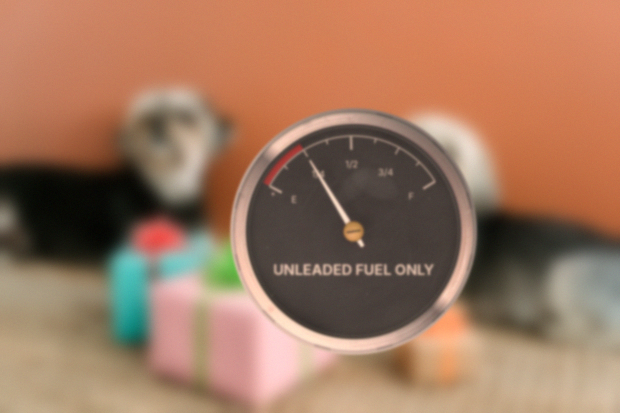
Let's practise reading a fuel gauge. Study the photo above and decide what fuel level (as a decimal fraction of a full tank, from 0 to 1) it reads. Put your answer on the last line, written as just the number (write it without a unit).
0.25
